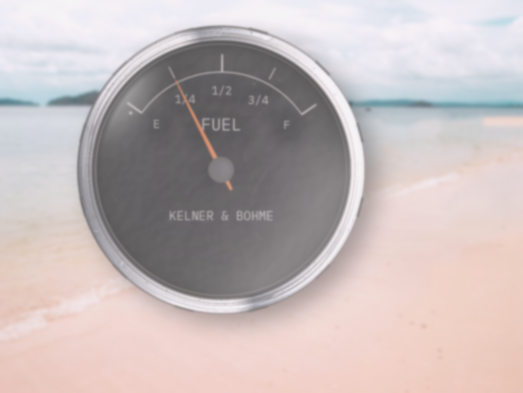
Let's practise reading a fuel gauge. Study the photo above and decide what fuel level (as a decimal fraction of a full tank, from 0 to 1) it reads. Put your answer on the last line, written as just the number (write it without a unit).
0.25
